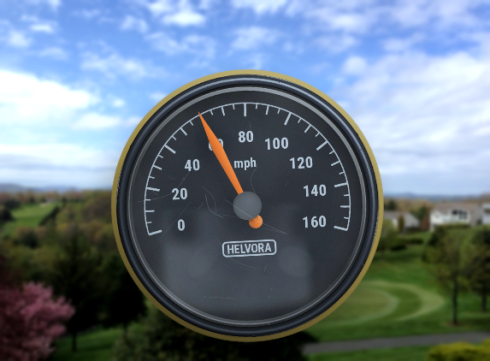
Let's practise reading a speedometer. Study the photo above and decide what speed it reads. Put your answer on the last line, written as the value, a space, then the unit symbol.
60 mph
